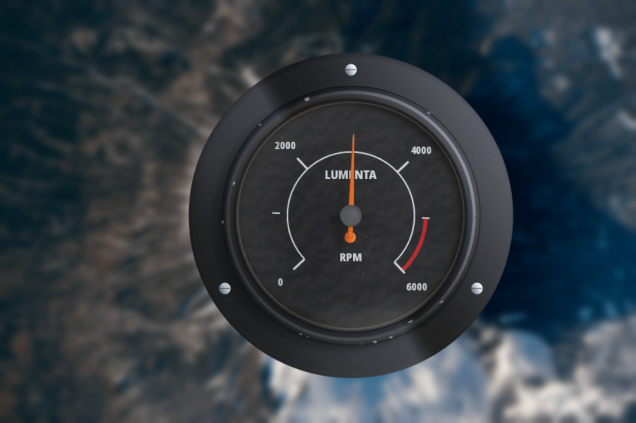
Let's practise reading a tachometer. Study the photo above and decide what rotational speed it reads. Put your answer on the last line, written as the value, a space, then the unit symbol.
3000 rpm
